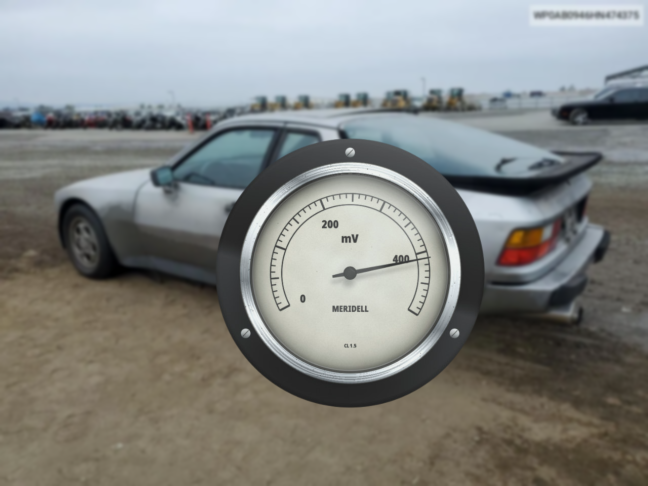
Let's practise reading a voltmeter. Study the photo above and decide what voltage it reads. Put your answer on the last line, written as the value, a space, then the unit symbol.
410 mV
